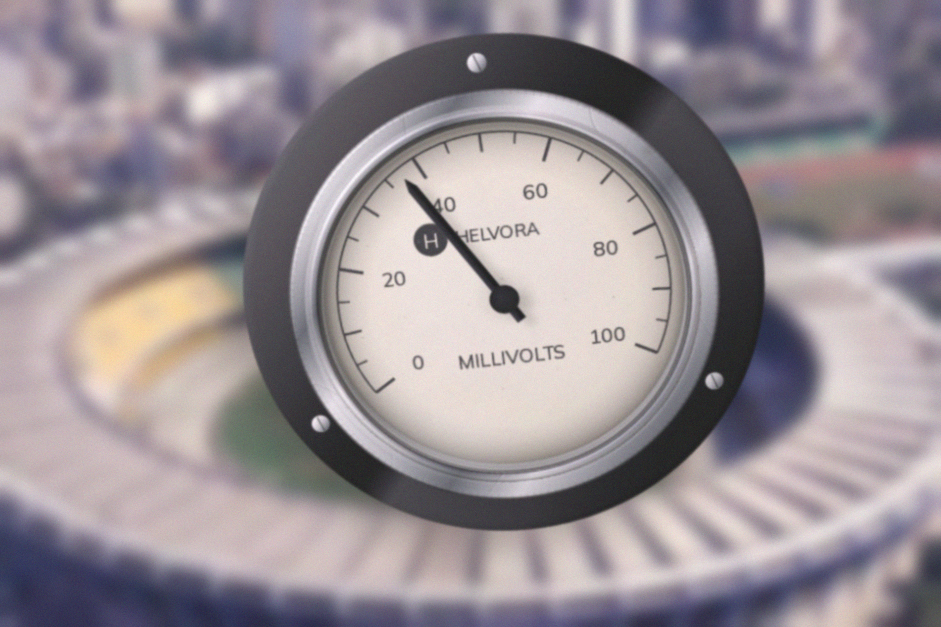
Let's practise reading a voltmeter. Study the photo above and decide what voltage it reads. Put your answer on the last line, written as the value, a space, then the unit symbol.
37.5 mV
